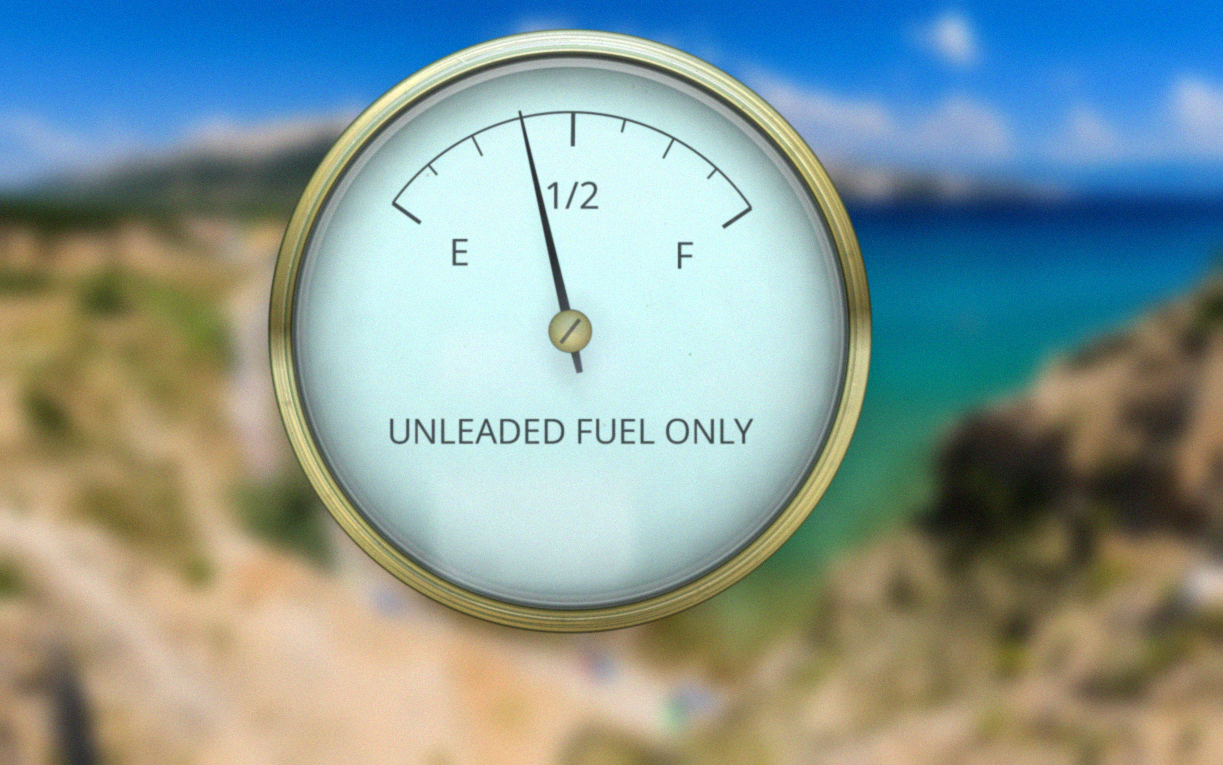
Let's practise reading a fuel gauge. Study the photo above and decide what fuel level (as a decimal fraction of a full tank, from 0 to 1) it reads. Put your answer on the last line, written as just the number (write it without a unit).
0.375
